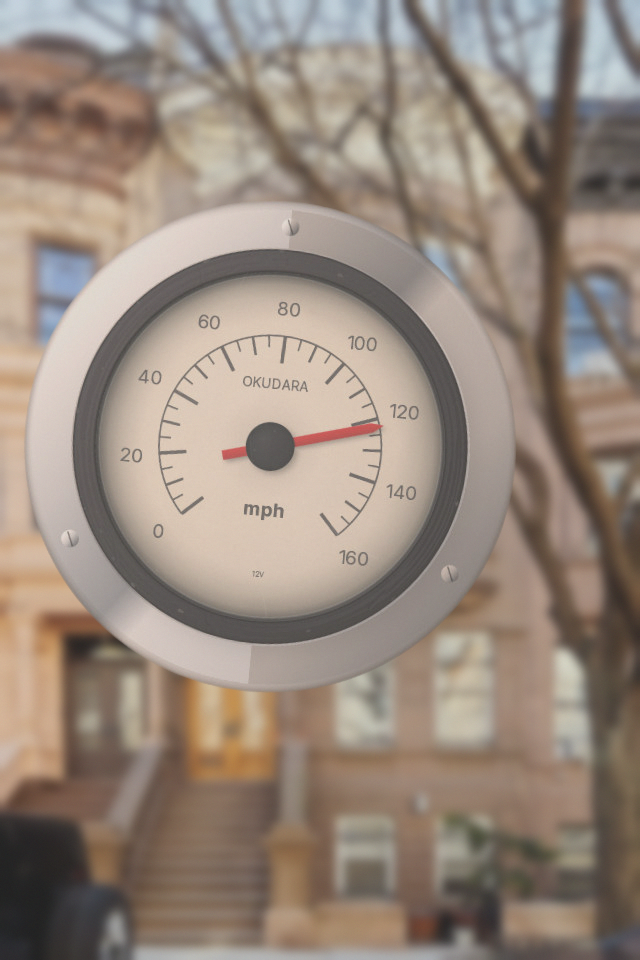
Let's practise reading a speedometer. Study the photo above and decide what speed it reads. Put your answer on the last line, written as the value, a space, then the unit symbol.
122.5 mph
